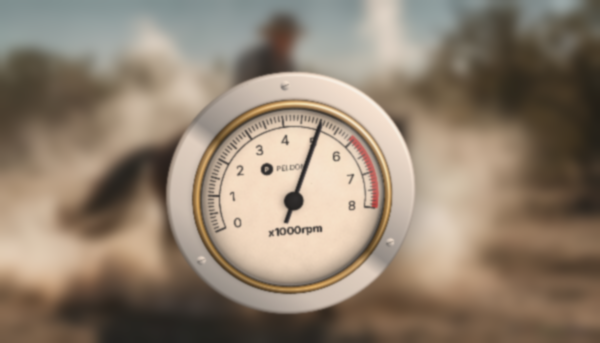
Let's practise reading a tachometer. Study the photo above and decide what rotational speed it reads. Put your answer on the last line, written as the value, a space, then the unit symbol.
5000 rpm
